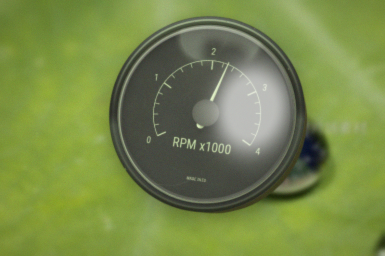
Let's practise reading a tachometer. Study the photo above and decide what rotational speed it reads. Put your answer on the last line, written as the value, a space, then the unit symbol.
2300 rpm
